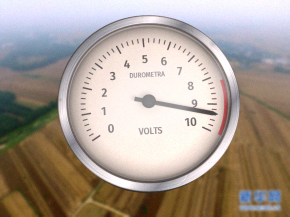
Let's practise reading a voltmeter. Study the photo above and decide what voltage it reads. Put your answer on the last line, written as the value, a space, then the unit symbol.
9.4 V
